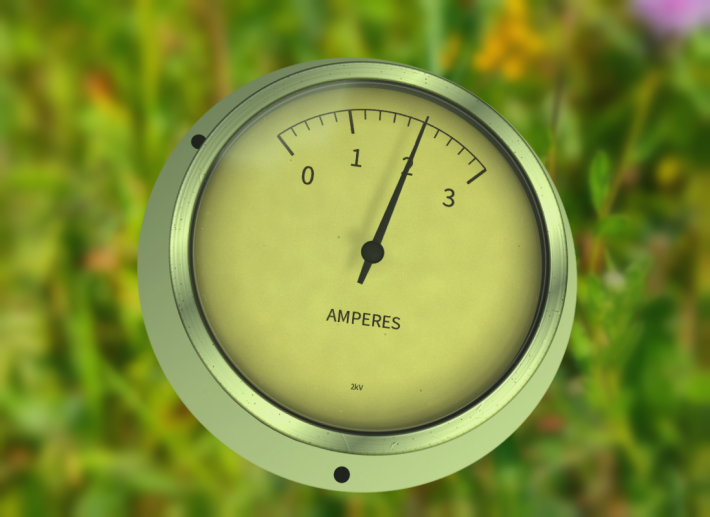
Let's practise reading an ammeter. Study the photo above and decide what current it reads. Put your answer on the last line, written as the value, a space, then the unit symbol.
2 A
